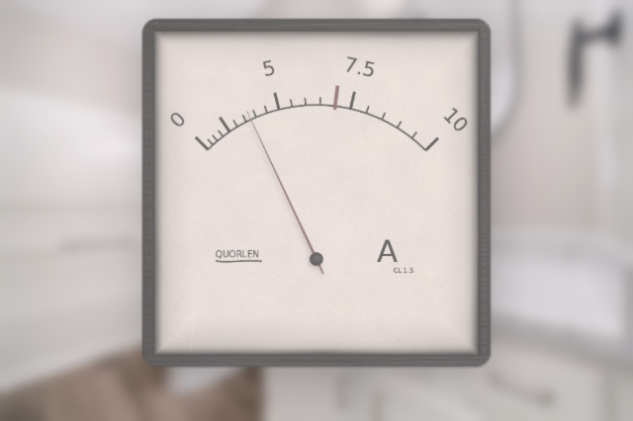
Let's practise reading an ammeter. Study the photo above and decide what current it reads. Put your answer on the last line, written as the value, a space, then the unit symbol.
3.75 A
